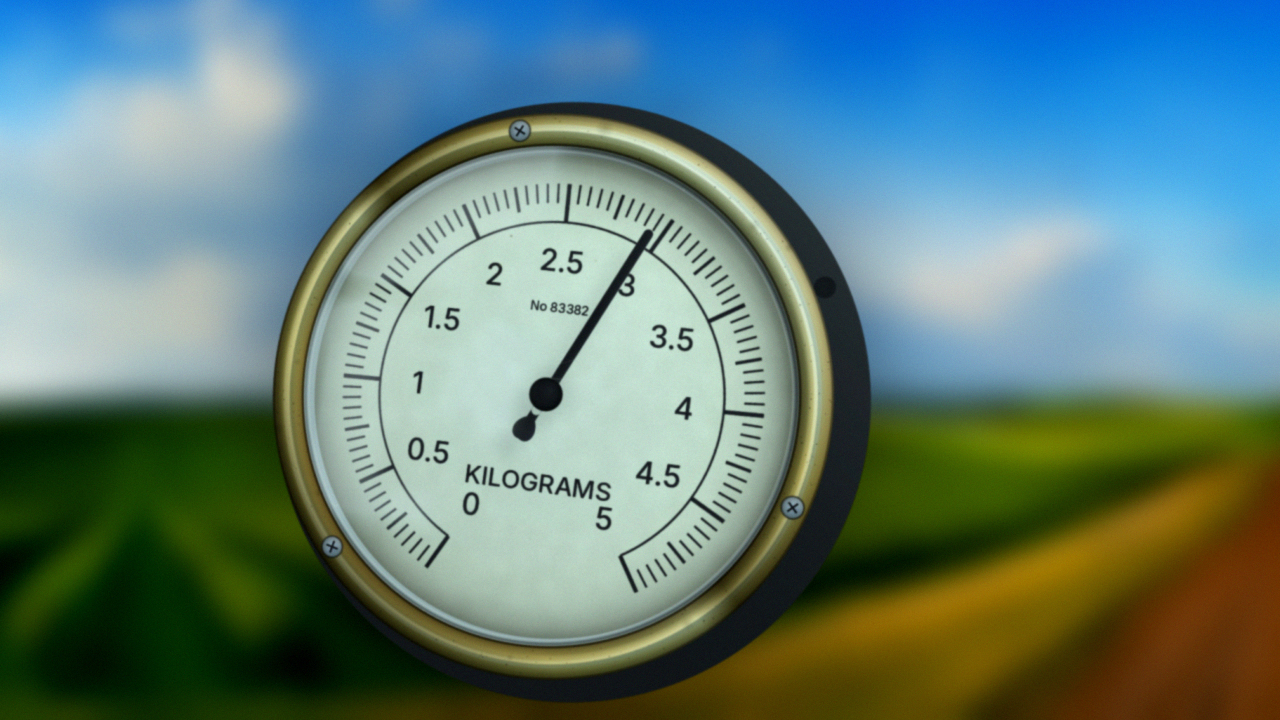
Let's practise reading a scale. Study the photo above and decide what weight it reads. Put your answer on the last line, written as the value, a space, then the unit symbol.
2.95 kg
